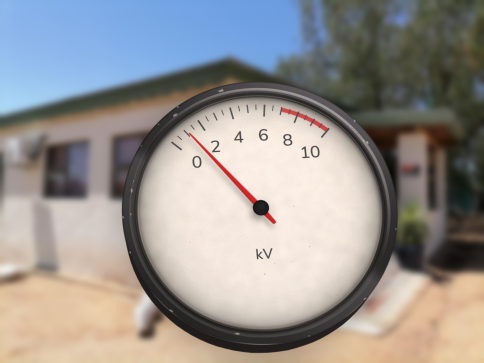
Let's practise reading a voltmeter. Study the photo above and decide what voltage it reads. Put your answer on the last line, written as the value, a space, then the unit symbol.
1 kV
